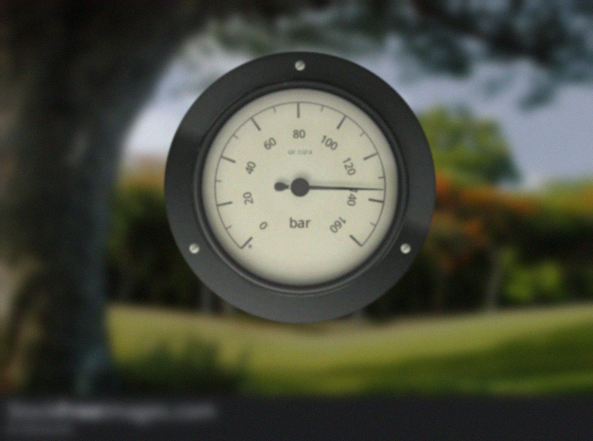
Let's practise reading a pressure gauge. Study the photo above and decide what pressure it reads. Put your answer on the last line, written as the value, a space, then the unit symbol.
135 bar
